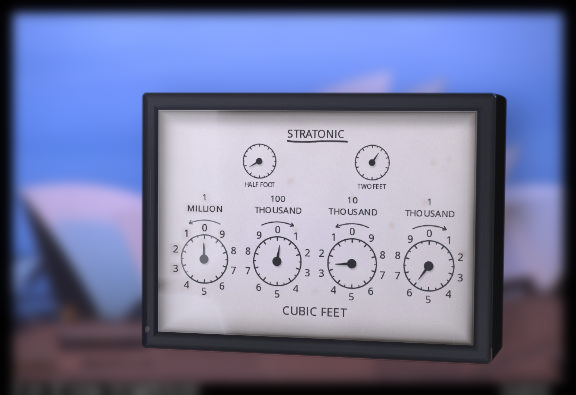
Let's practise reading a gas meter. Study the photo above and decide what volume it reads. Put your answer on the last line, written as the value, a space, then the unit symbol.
2600 ft³
